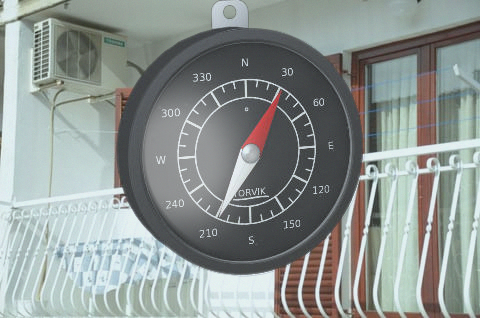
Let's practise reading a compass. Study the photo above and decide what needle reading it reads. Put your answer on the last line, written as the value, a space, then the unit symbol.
30 °
